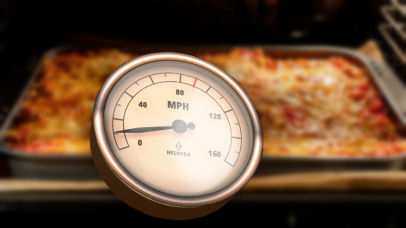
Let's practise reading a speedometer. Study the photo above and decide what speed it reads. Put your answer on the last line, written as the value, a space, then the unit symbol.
10 mph
